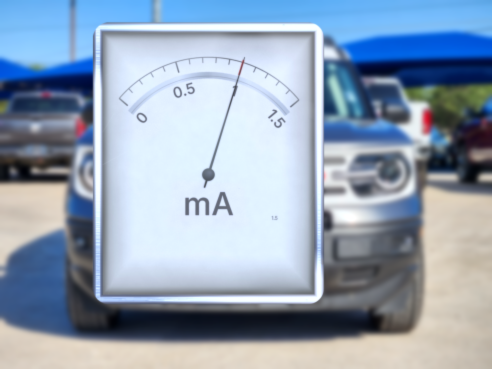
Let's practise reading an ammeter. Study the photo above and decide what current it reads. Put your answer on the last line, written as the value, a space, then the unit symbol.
1 mA
